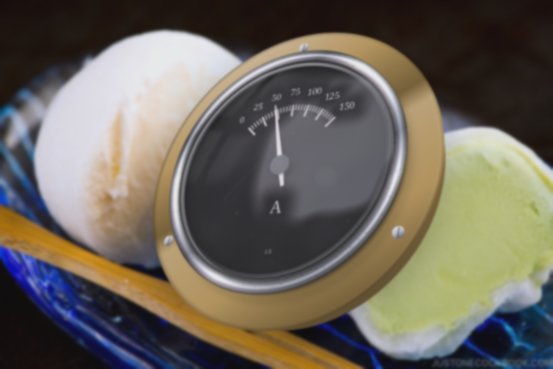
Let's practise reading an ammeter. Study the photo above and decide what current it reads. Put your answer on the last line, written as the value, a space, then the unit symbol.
50 A
